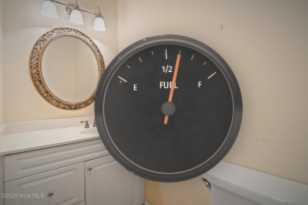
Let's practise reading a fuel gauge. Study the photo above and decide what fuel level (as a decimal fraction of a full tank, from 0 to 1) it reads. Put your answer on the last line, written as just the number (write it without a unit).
0.625
